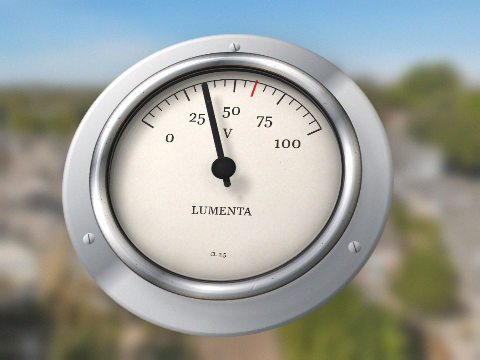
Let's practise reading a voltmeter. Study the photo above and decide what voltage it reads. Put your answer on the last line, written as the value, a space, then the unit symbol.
35 V
